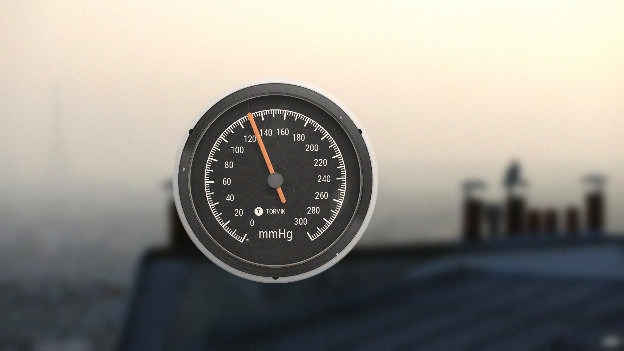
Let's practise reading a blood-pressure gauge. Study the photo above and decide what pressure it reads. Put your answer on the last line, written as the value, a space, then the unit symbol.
130 mmHg
